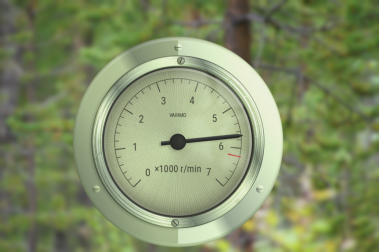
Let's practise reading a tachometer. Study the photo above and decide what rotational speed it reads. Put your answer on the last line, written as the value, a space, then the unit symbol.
5700 rpm
